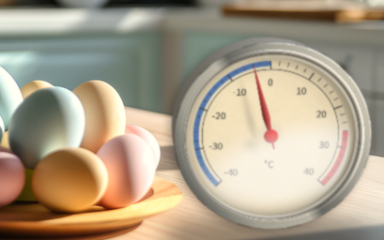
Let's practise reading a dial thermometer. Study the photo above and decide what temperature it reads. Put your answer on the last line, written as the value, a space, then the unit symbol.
-4 °C
